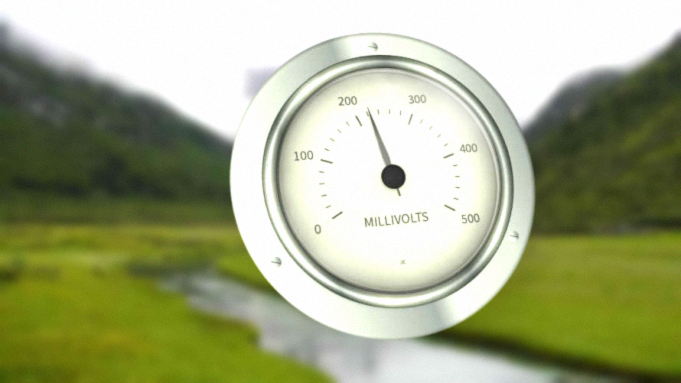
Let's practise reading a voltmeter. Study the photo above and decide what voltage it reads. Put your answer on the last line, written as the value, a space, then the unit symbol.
220 mV
